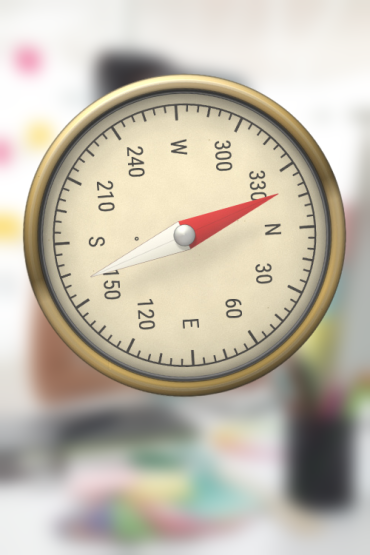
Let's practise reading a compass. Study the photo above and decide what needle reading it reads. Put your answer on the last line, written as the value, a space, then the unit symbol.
340 °
